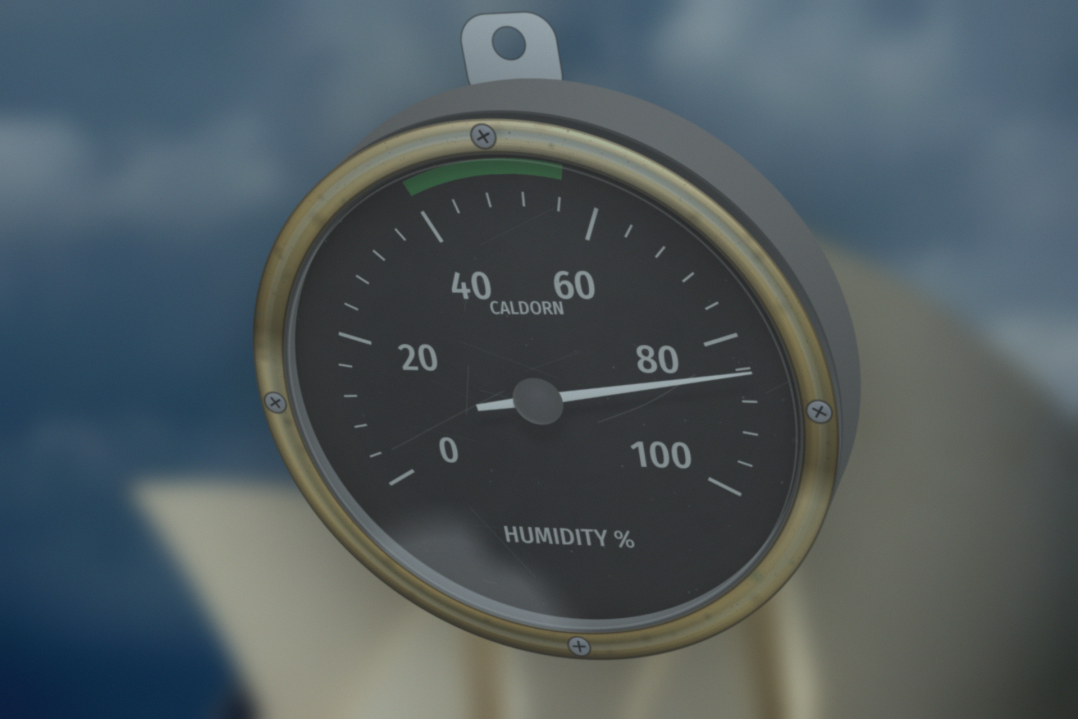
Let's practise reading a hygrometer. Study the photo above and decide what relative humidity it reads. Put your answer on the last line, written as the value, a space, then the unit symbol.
84 %
